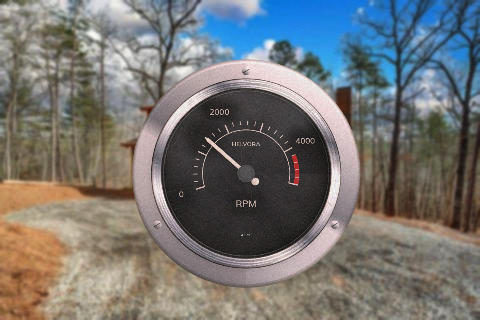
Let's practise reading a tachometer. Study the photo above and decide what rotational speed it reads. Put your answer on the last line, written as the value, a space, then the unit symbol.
1400 rpm
